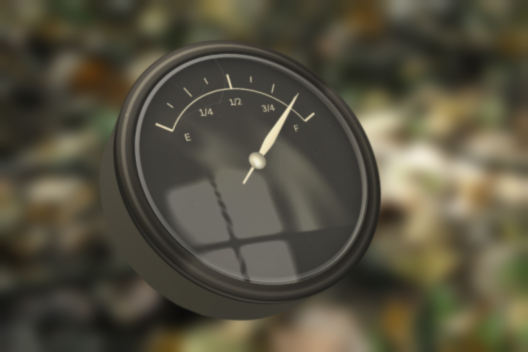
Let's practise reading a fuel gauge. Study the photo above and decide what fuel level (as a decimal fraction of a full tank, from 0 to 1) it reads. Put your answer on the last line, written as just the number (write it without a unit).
0.875
